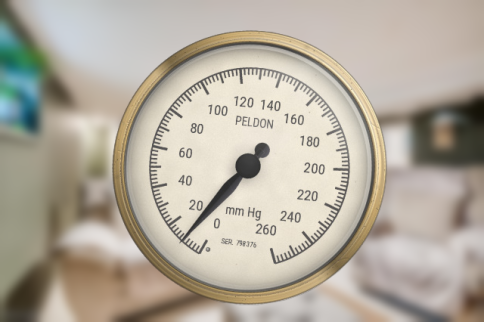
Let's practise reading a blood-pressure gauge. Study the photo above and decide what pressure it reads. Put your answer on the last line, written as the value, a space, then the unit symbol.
10 mmHg
